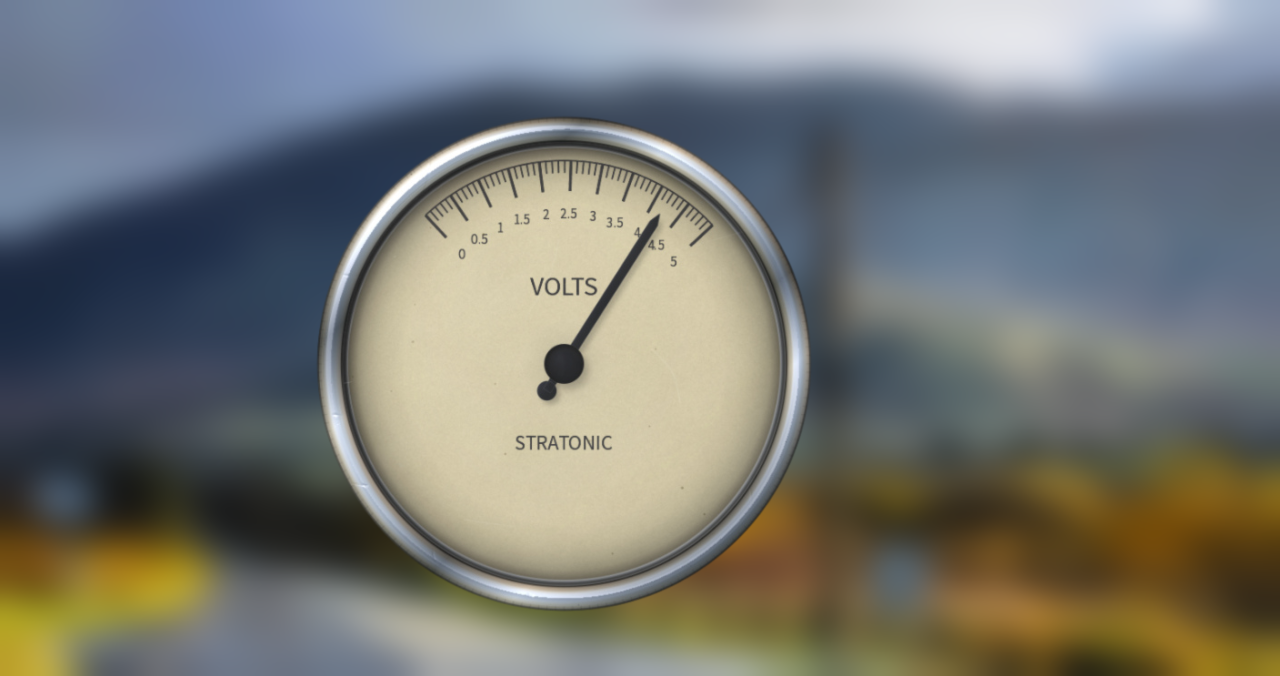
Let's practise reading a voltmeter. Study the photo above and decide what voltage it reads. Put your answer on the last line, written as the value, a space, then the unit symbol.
4.2 V
